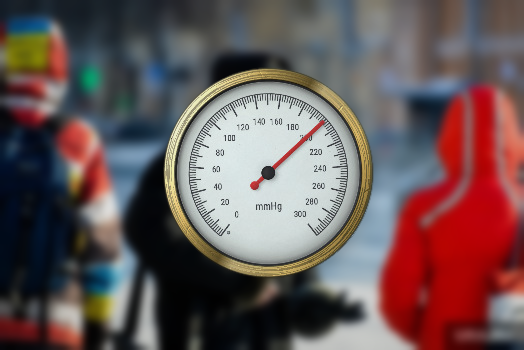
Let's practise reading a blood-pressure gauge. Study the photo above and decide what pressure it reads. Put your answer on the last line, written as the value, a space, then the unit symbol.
200 mmHg
